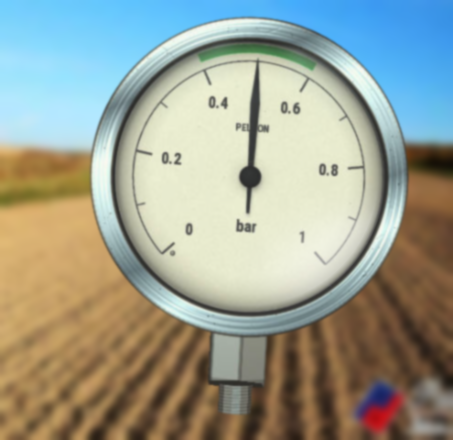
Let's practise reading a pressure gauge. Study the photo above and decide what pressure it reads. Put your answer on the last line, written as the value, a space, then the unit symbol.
0.5 bar
